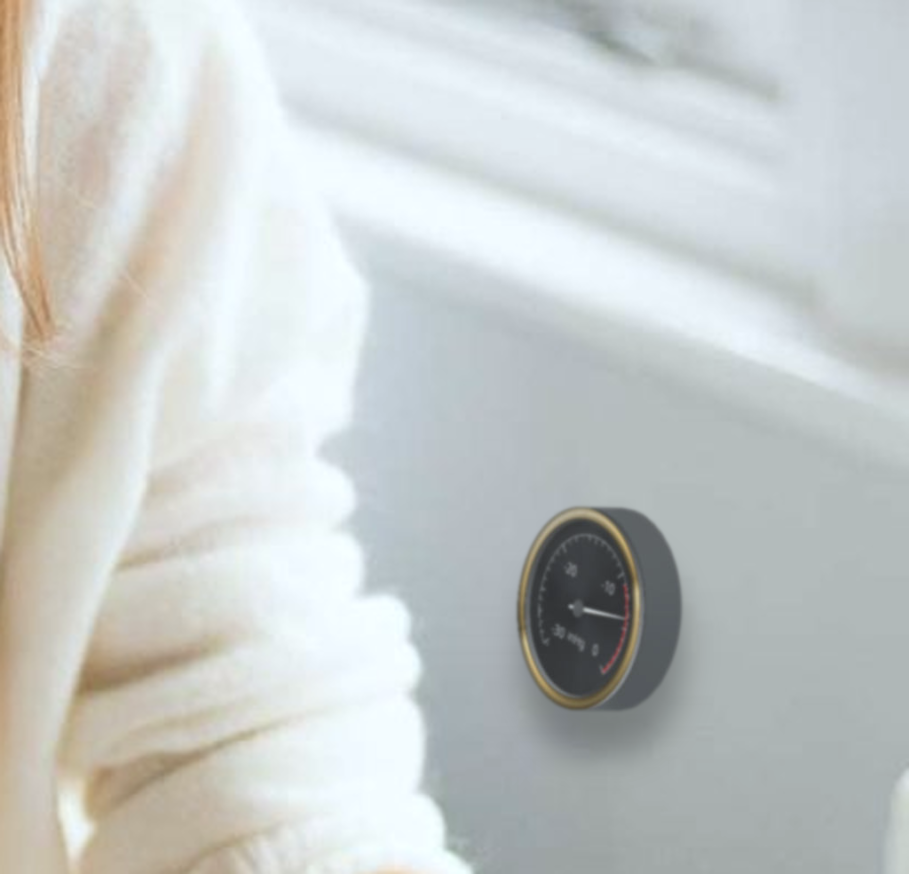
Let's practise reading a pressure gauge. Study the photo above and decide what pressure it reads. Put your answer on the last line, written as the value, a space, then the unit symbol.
-6 inHg
